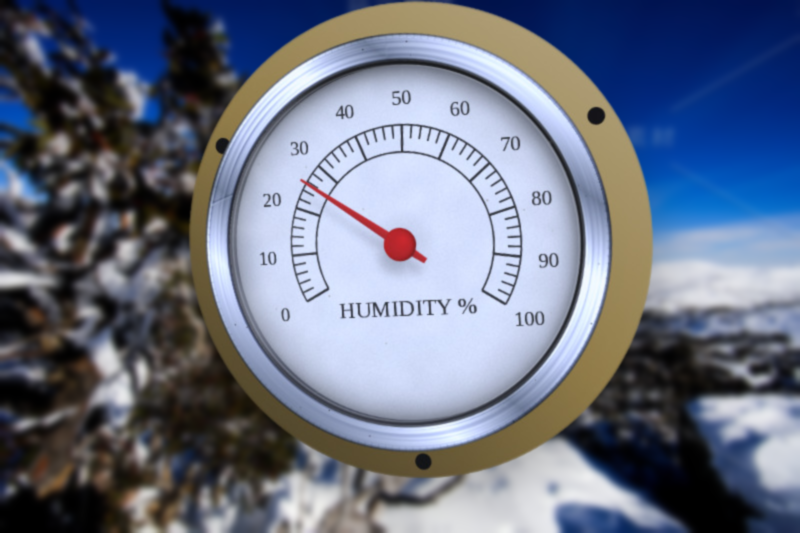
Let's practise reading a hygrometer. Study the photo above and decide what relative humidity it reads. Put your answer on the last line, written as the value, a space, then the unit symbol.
26 %
